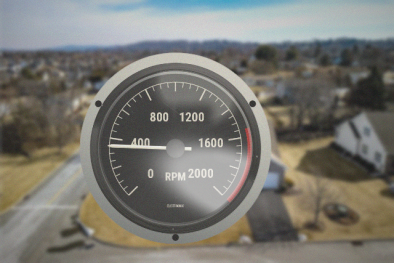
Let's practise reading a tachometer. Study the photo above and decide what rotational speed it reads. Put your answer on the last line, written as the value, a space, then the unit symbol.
350 rpm
